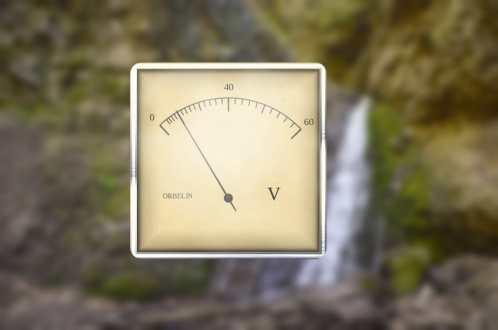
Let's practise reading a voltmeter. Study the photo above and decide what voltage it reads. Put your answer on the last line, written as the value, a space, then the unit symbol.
20 V
